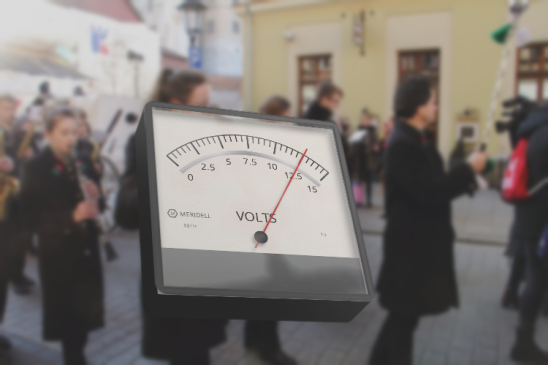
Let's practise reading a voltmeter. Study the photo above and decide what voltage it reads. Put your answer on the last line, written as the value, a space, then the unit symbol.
12.5 V
